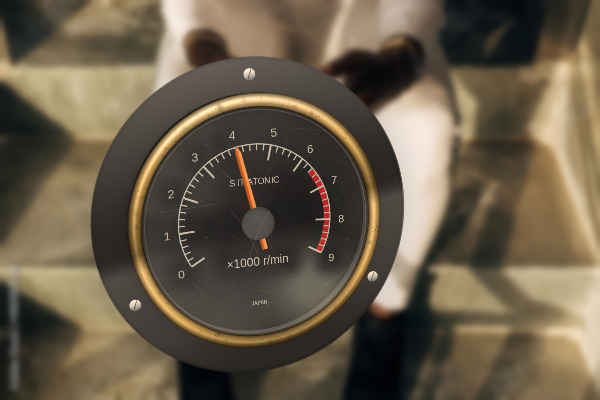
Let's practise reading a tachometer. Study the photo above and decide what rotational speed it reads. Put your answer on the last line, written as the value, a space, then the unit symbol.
4000 rpm
